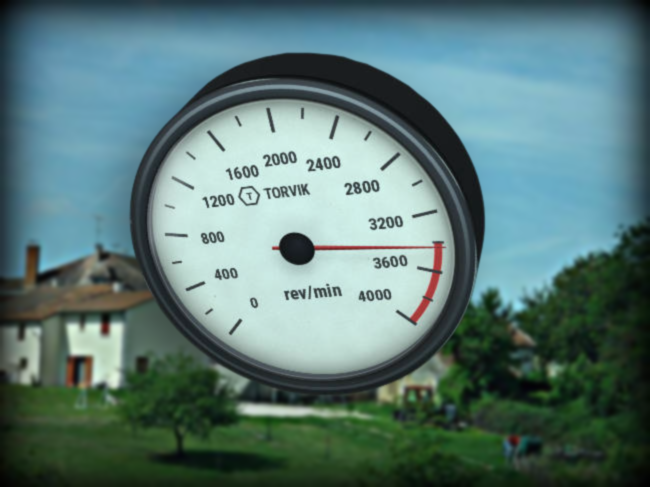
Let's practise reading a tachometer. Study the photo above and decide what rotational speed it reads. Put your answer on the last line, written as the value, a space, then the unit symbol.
3400 rpm
